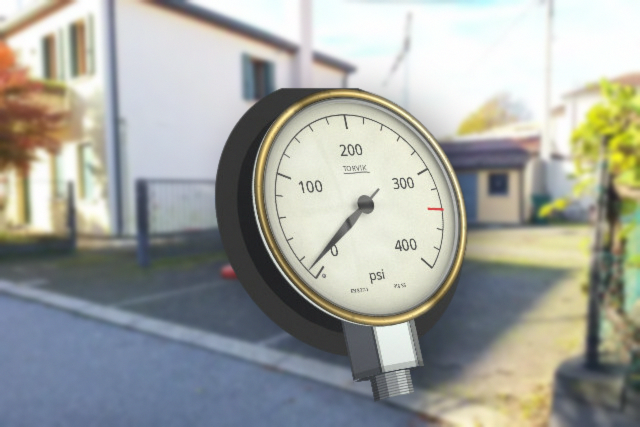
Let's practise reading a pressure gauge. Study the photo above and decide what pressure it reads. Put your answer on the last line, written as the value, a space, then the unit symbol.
10 psi
